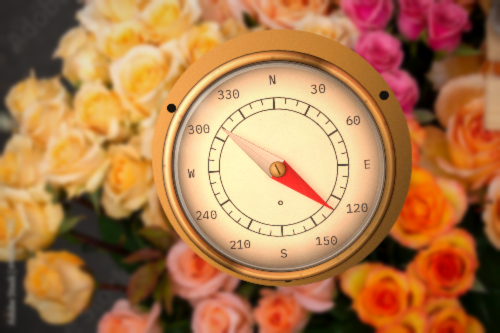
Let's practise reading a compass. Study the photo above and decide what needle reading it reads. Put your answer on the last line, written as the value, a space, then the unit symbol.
130 °
